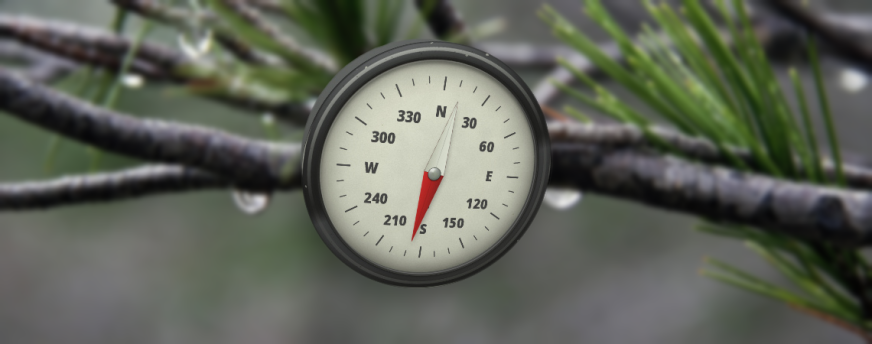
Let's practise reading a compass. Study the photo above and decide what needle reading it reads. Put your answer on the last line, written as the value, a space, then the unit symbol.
190 °
